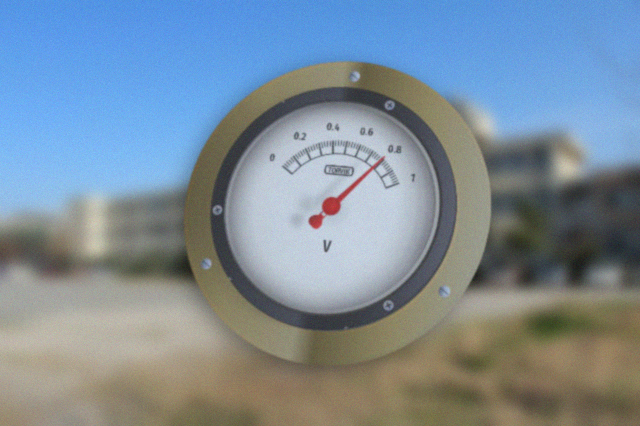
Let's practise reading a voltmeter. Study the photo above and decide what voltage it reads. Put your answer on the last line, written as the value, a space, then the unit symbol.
0.8 V
